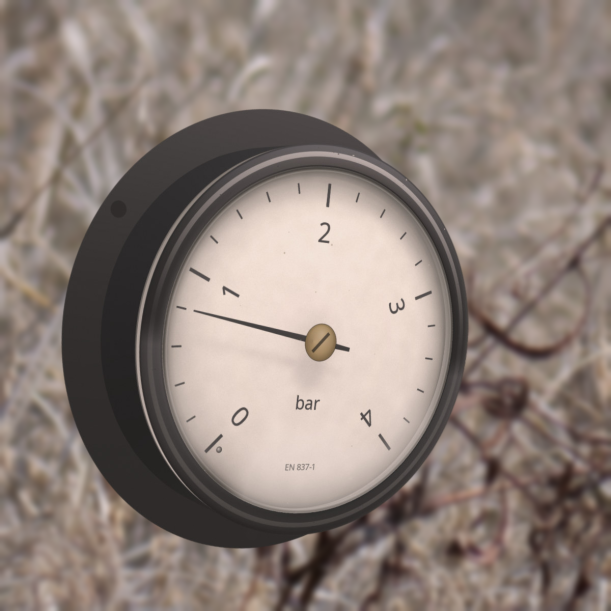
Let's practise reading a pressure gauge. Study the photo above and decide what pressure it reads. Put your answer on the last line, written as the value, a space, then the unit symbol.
0.8 bar
